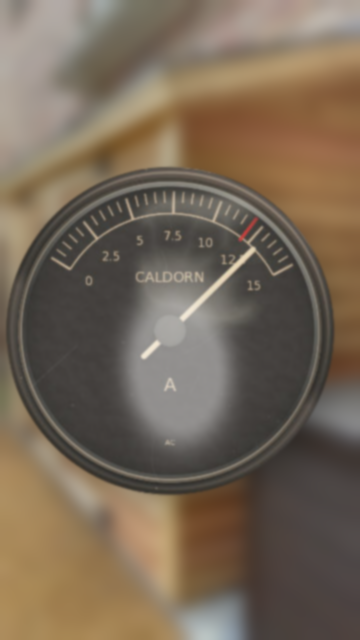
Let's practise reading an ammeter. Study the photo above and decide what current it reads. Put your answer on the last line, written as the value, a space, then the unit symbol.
13 A
